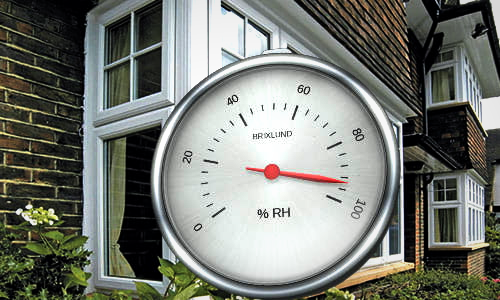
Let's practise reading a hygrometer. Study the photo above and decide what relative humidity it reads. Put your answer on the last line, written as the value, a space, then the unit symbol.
94 %
